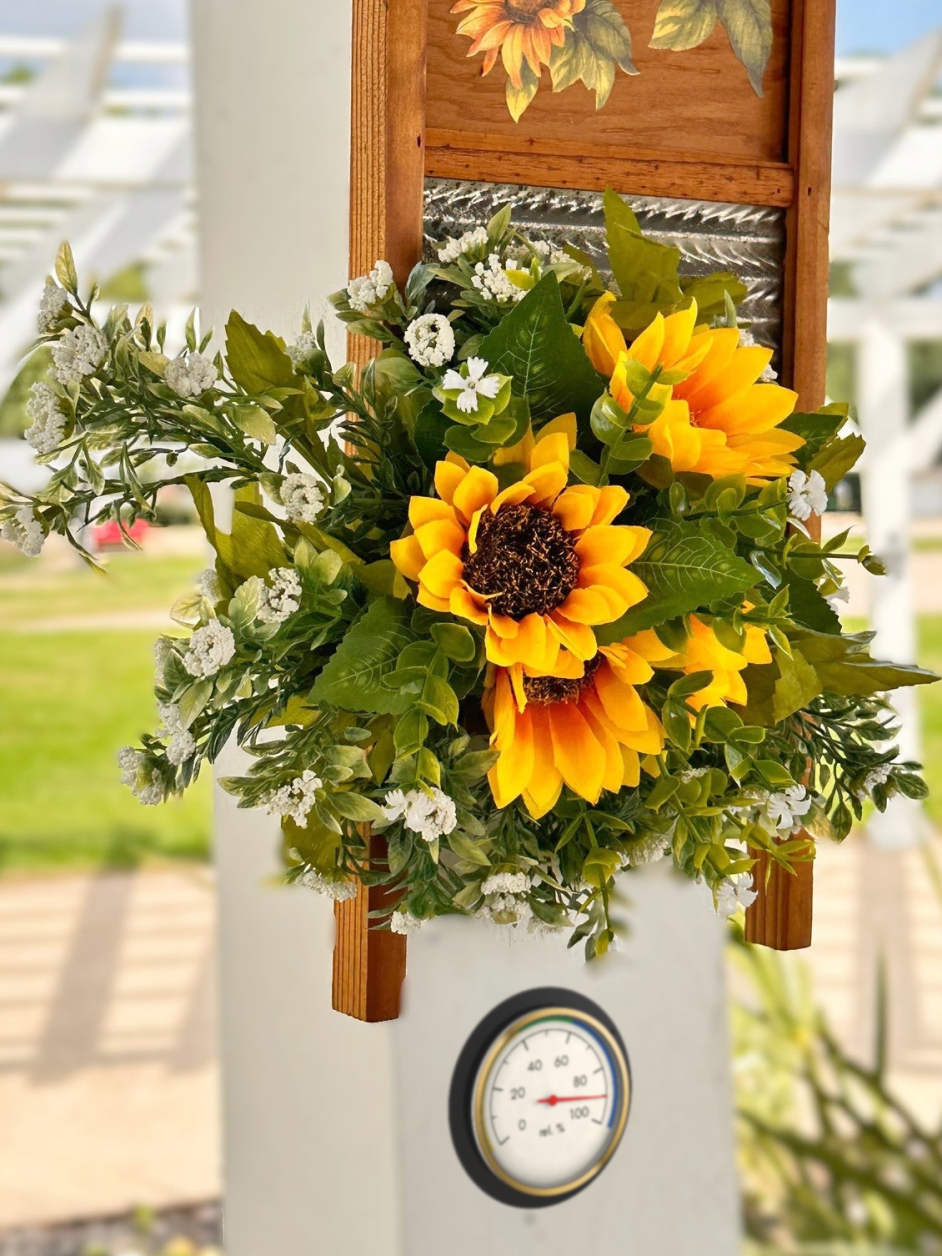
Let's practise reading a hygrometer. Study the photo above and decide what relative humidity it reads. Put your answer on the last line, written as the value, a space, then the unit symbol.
90 %
